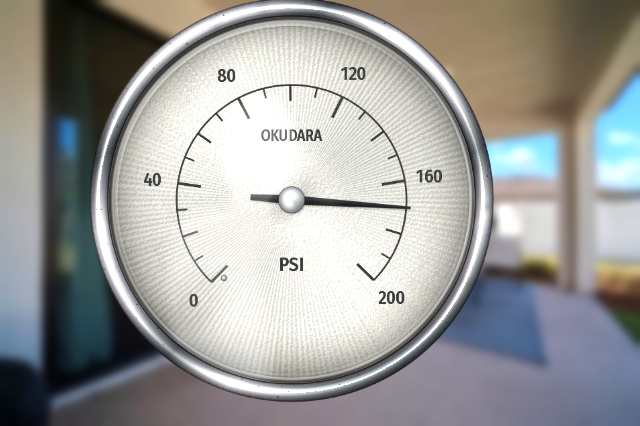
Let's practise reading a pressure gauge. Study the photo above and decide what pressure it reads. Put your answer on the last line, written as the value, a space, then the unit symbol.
170 psi
